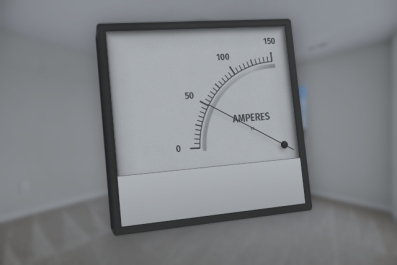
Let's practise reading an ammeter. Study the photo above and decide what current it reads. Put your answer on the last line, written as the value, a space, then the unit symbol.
50 A
